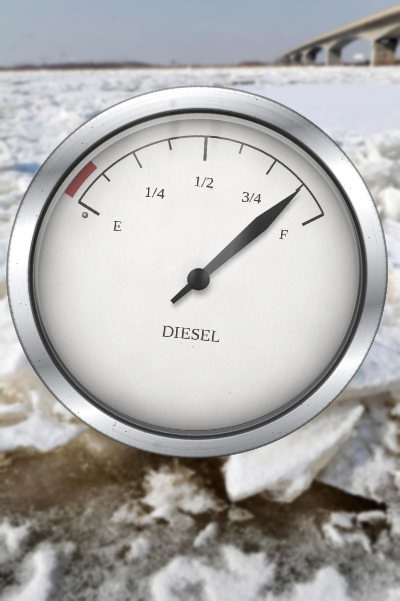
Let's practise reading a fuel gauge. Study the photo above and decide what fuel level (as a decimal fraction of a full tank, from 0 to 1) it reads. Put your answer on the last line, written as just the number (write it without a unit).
0.875
